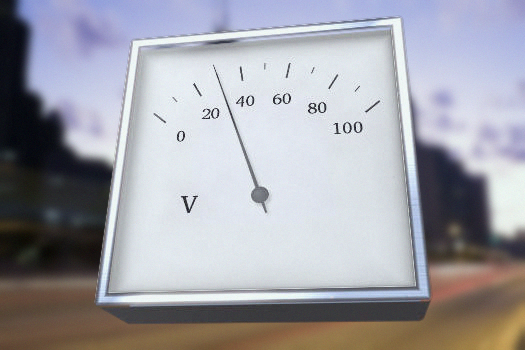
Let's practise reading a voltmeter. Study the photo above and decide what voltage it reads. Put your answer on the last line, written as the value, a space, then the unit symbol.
30 V
